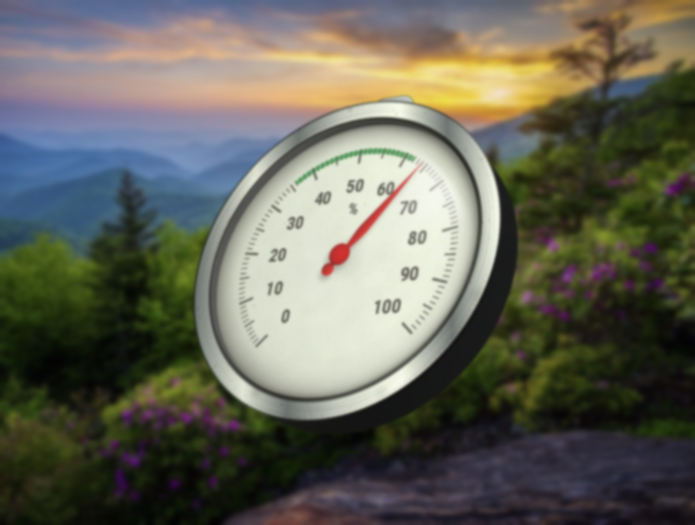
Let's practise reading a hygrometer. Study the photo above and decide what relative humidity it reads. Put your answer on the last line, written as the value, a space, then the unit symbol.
65 %
